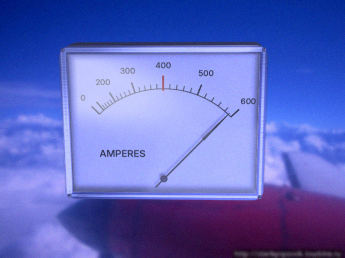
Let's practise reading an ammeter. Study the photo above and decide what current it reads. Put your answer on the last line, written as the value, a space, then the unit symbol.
590 A
